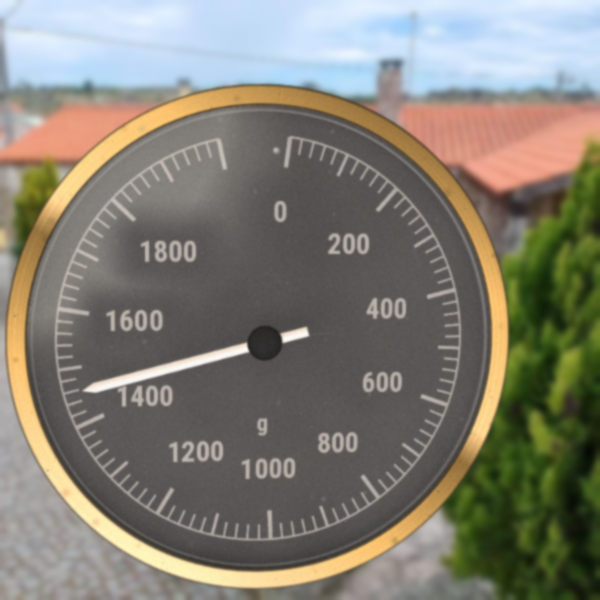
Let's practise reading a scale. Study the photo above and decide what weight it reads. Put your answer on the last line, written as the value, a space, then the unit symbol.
1460 g
